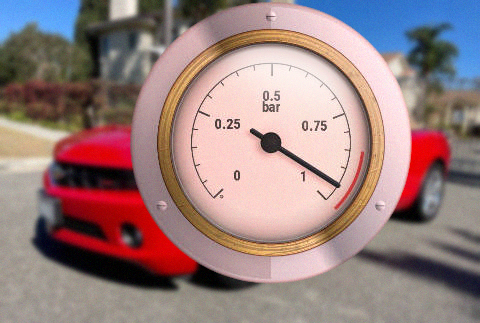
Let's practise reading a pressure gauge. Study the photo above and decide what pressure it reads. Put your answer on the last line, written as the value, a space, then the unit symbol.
0.95 bar
